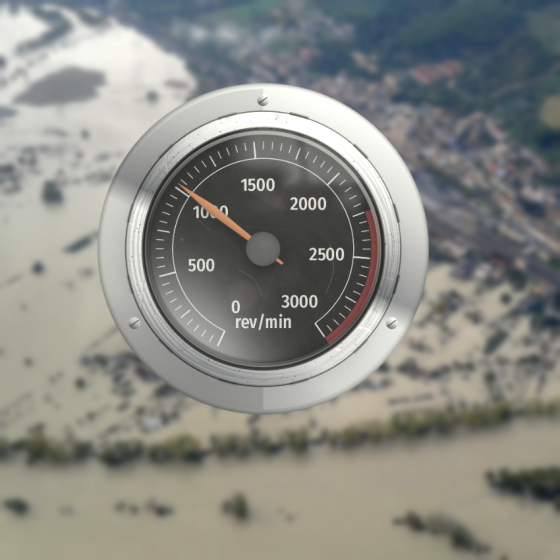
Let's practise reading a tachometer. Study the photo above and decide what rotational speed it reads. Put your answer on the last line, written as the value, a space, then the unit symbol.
1025 rpm
